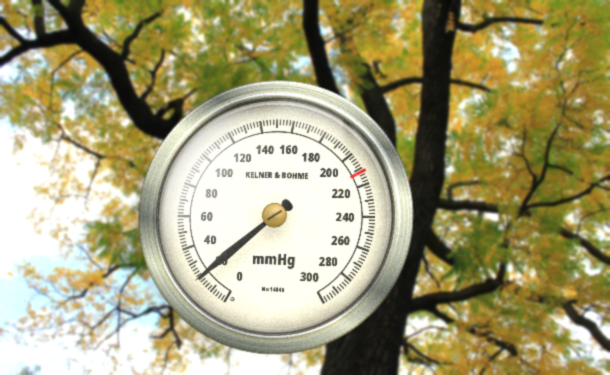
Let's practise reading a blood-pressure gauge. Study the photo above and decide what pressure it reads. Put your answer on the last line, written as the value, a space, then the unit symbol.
20 mmHg
